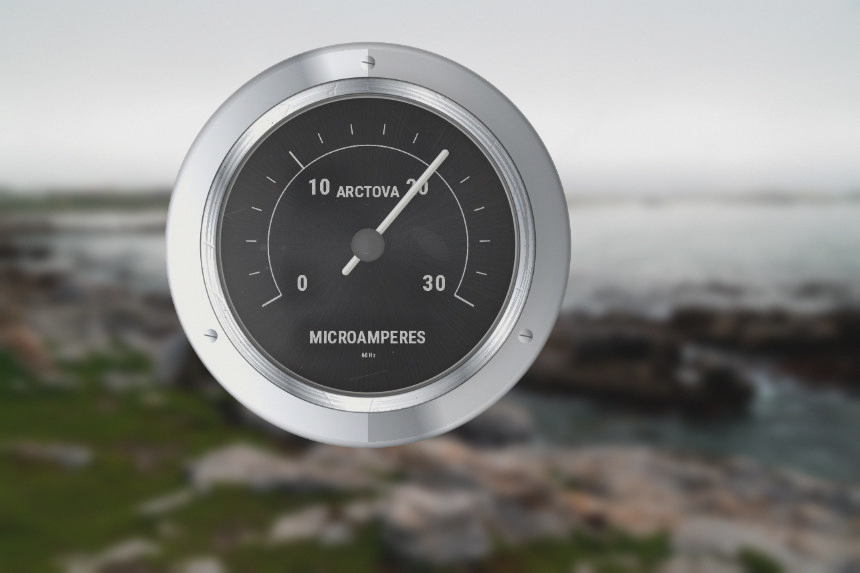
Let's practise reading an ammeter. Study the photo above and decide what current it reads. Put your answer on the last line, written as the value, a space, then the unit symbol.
20 µA
